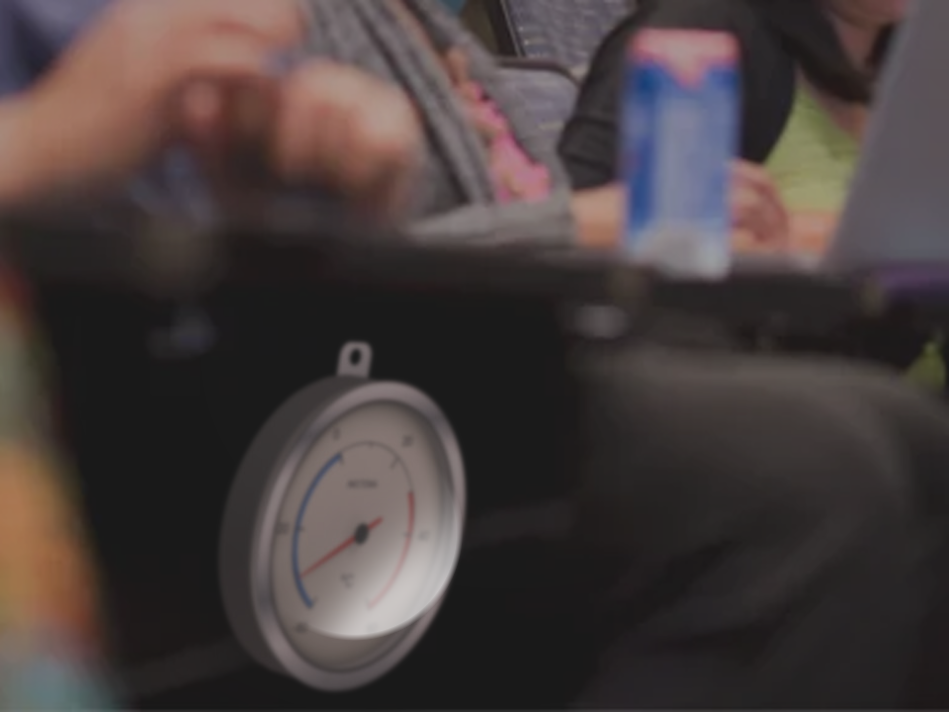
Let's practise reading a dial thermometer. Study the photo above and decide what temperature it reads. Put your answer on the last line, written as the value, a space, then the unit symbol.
-30 °C
